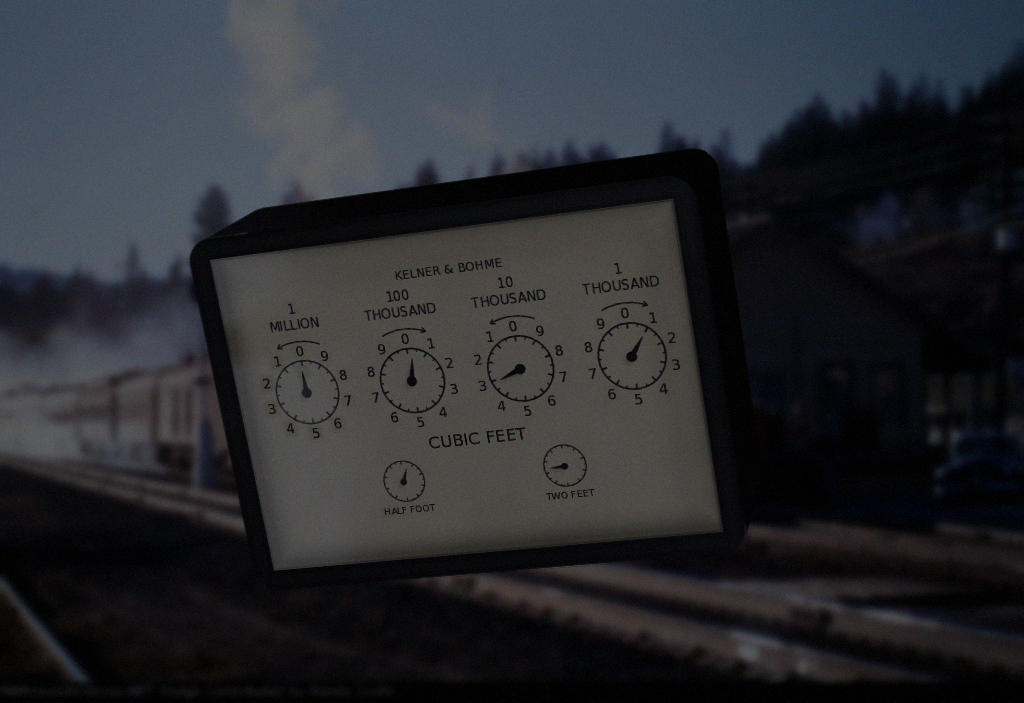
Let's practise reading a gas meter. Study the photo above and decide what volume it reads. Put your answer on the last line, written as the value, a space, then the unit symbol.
3100 ft³
